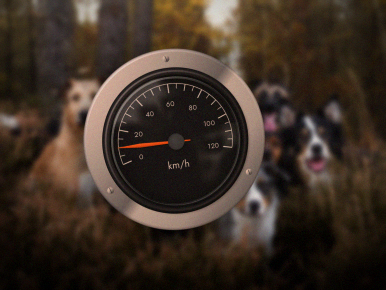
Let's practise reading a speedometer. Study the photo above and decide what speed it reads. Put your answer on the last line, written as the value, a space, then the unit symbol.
10 km/h
